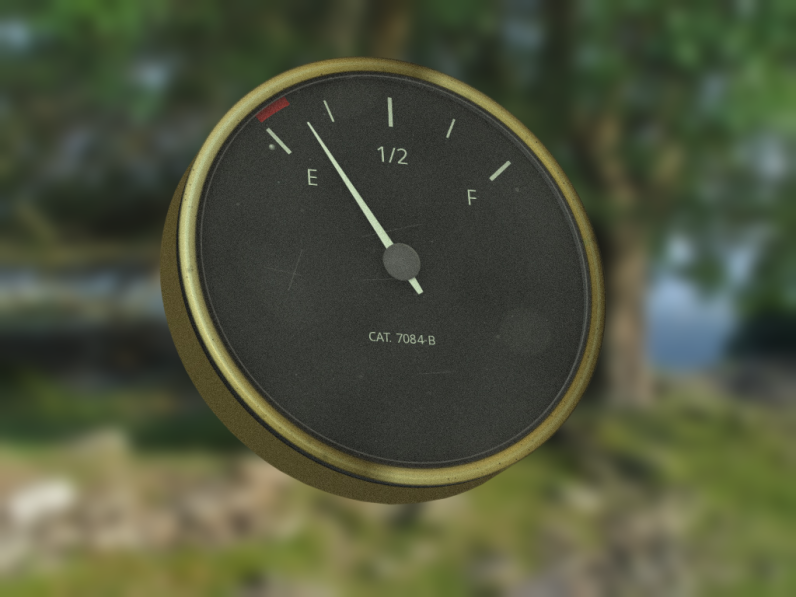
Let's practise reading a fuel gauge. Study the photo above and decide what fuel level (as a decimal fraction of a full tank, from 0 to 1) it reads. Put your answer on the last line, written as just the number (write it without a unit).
0.125
